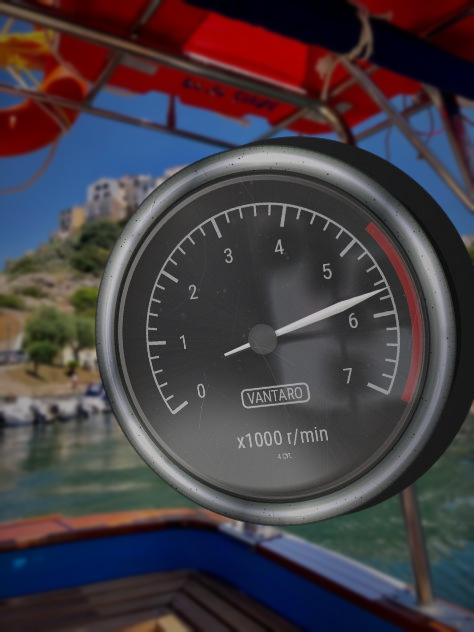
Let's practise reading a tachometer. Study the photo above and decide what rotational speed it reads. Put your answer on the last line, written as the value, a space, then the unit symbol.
5700 rpm
